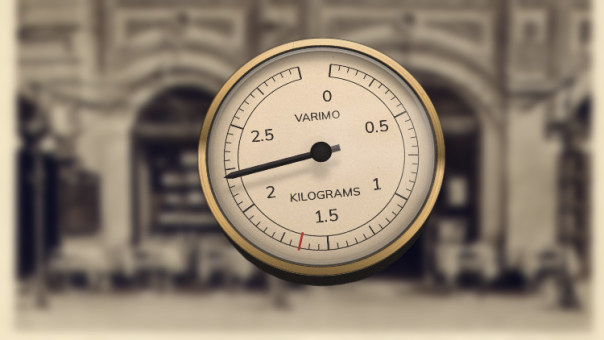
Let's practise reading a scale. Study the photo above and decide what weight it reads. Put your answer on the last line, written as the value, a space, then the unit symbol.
2.2 kg
